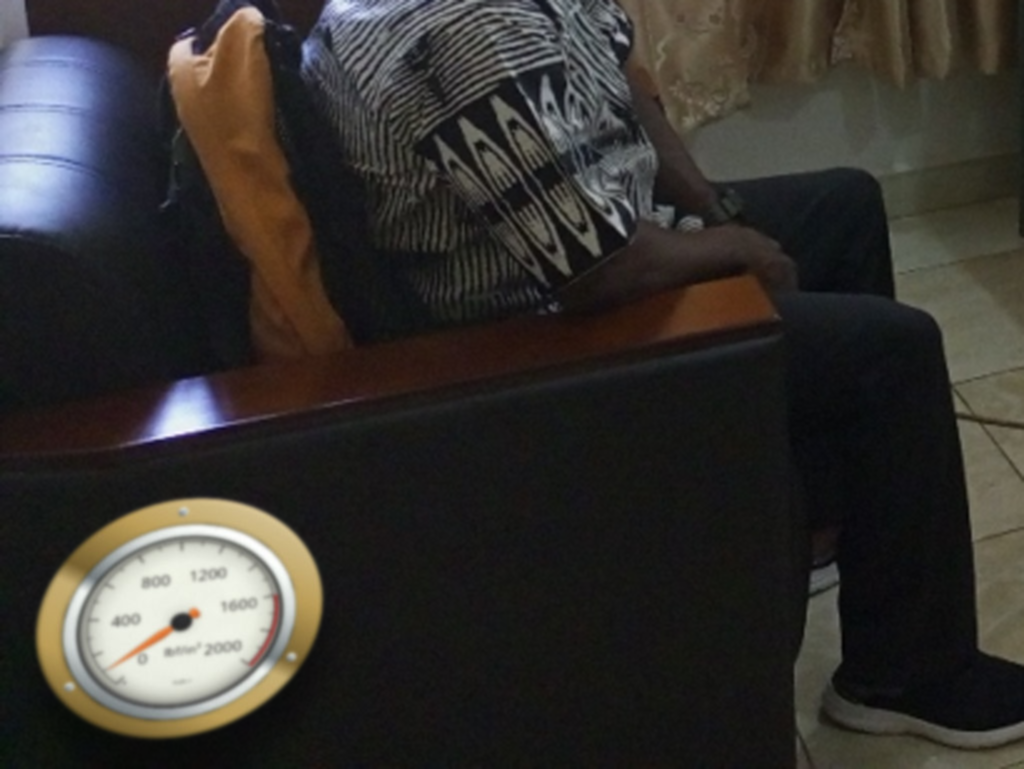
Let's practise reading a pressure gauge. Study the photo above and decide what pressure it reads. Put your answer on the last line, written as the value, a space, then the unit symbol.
100 psi
